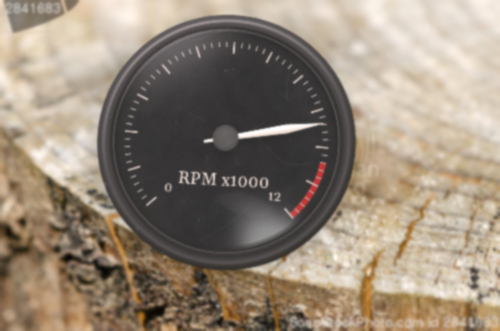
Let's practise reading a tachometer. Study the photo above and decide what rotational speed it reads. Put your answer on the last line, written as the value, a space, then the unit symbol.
9400 rpm
